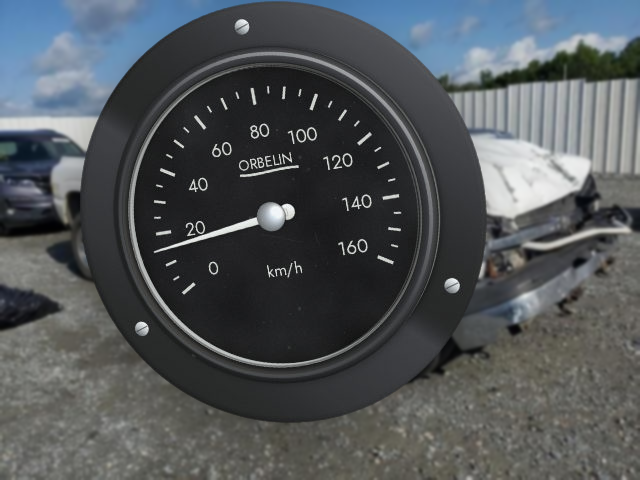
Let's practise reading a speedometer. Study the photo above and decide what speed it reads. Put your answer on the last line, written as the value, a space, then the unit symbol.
15 km/h
